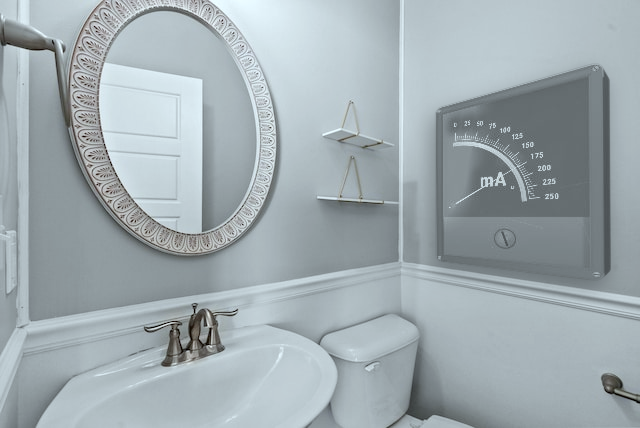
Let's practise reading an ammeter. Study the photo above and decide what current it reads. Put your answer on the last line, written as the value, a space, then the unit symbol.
175 mA
